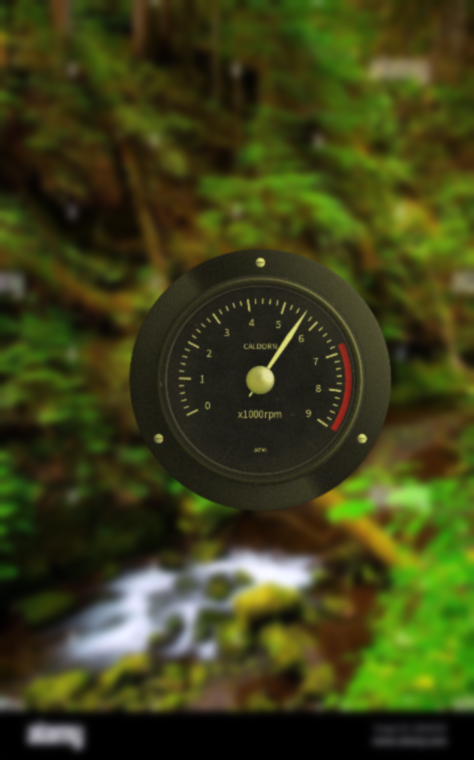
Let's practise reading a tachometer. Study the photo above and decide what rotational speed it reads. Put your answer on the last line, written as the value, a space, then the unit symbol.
5600 rpm
